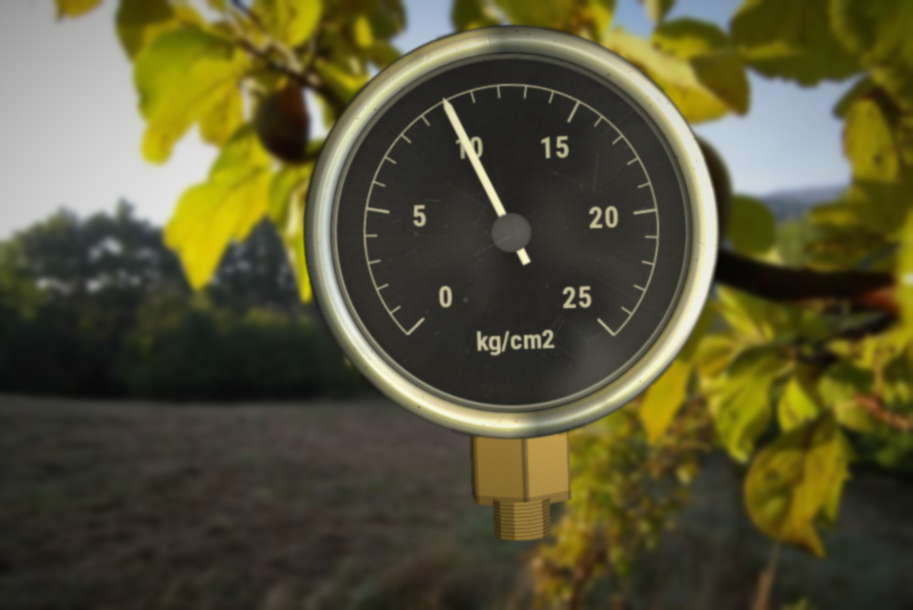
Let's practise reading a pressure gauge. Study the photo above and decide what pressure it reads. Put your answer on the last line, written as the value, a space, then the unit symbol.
10 kg/cm²
